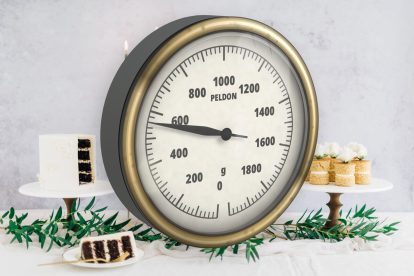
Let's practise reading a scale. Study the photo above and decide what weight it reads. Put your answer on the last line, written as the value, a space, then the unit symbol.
560 g
